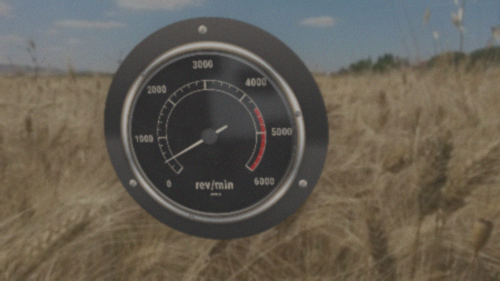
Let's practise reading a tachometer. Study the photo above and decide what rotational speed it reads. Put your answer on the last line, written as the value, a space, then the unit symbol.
400 rpm
